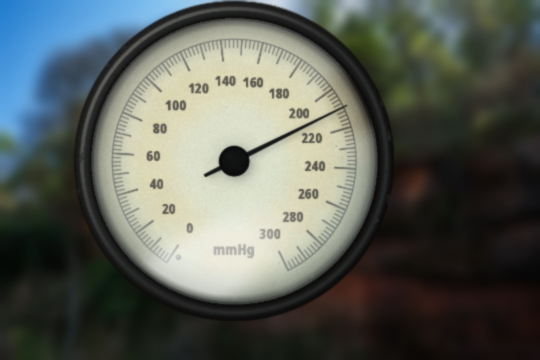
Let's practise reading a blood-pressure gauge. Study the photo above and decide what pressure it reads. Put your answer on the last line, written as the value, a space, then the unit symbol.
210 mmHg
